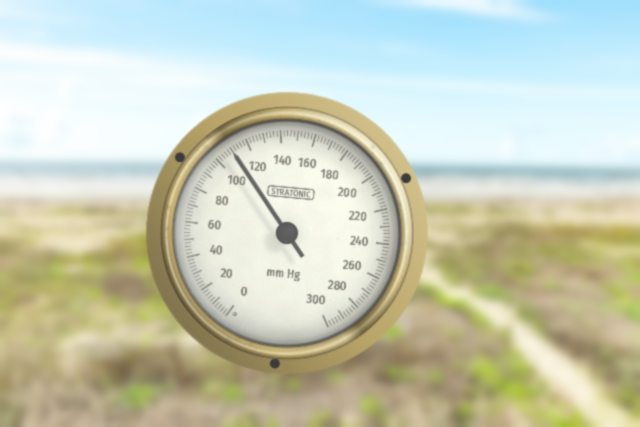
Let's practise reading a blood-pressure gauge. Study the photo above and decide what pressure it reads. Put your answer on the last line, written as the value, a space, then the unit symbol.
110 mmHg
